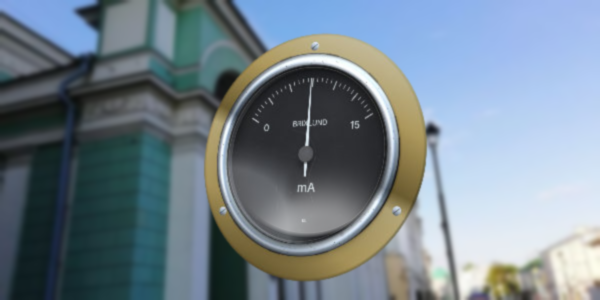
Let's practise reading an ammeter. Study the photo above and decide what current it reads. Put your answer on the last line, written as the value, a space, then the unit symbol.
7.5 mA
